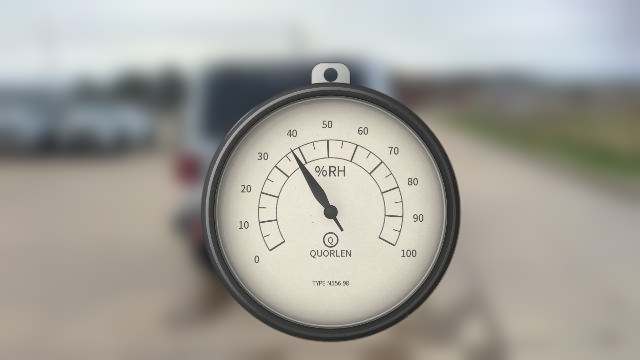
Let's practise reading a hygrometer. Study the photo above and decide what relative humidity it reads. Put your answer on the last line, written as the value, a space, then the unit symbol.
37.5 %
